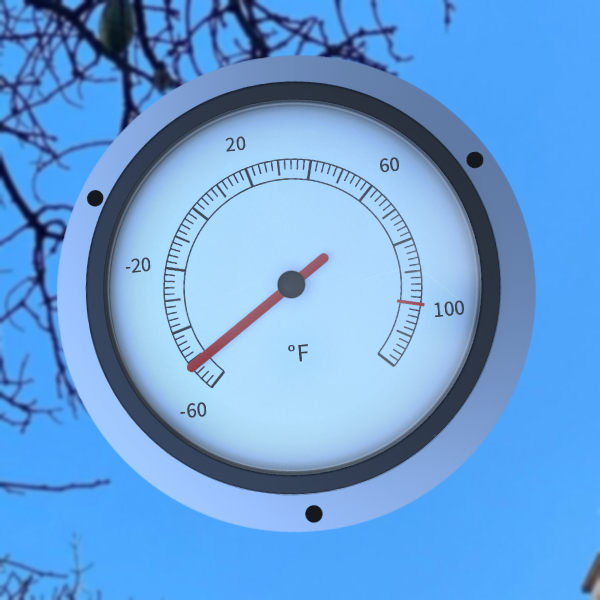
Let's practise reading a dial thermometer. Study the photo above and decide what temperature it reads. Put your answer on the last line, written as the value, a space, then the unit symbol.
-52 °F
